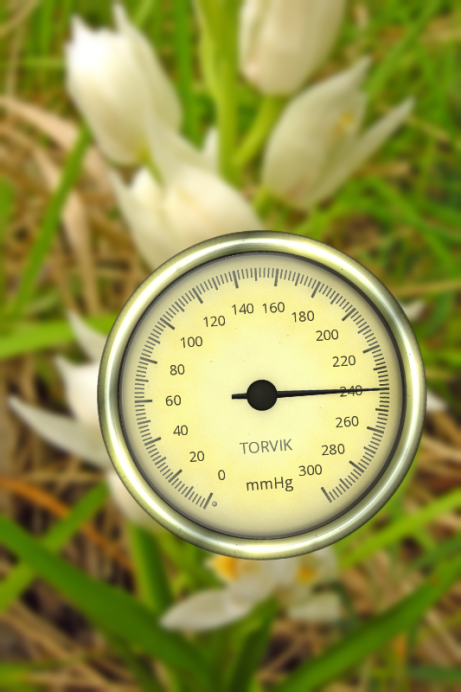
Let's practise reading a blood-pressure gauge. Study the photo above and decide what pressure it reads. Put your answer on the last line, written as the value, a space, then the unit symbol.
240 mmHg
